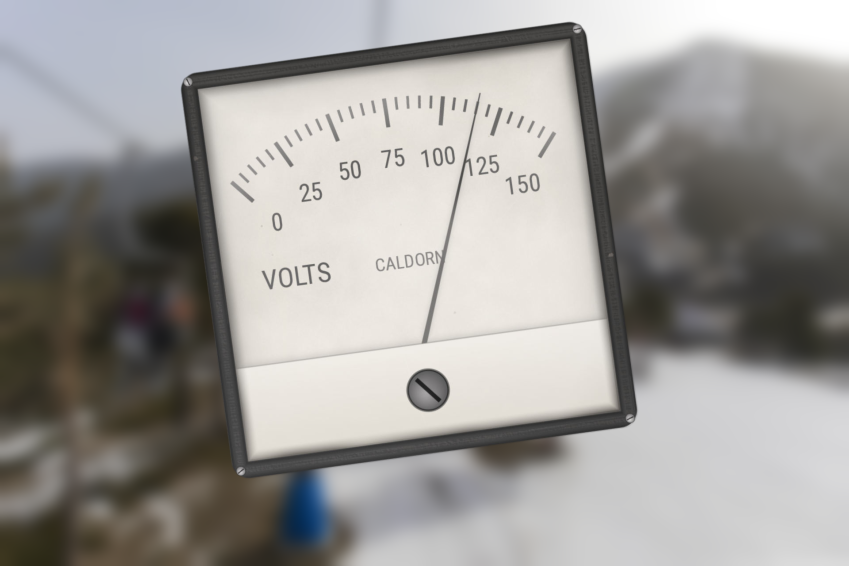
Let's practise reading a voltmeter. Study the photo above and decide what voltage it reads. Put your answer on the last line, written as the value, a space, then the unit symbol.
115 V
